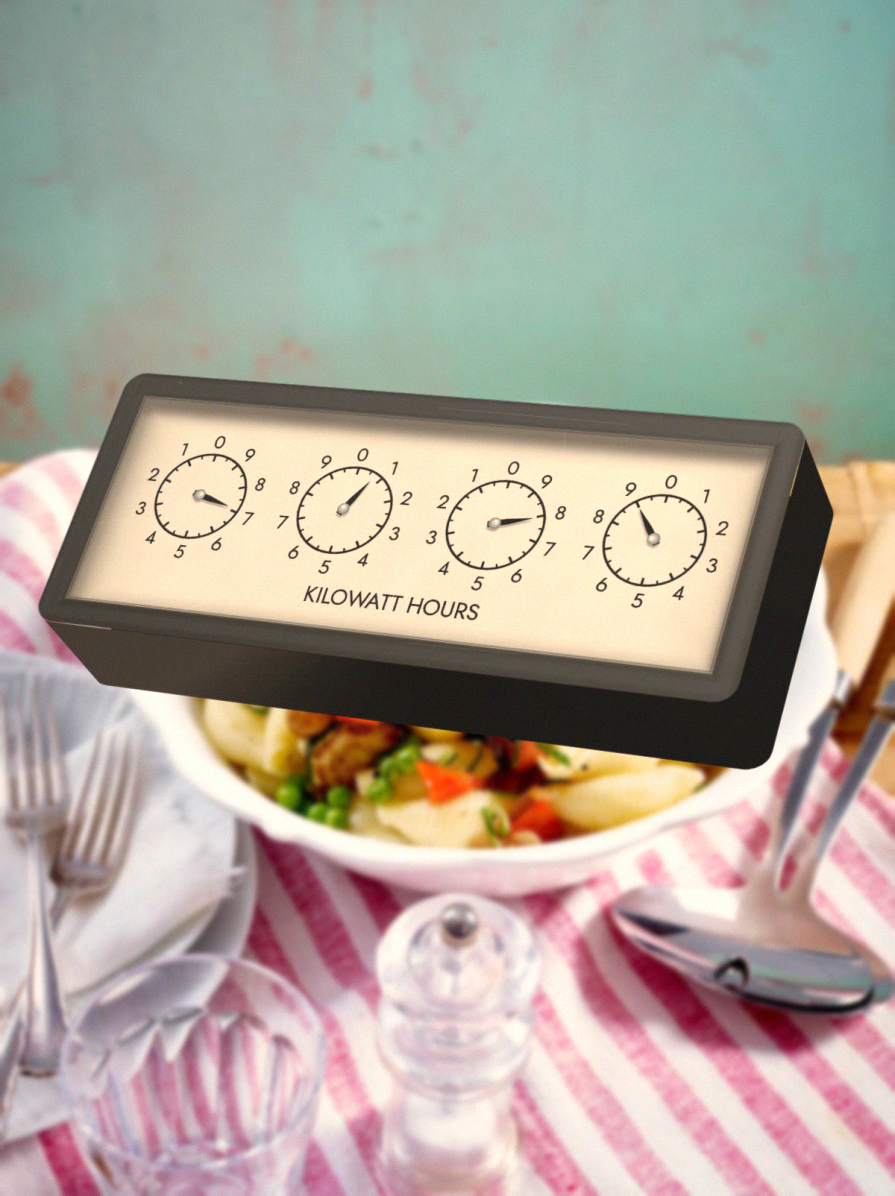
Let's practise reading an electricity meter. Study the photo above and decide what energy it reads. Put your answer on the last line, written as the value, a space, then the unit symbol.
7079 kWh
